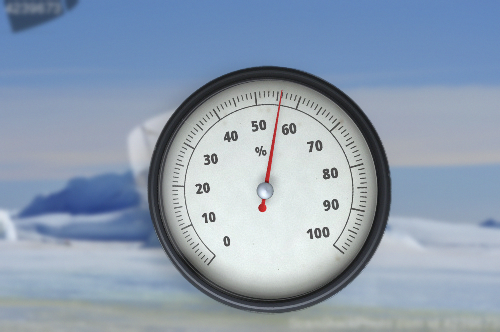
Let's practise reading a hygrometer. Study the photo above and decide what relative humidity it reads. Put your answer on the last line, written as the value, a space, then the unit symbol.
56 %
